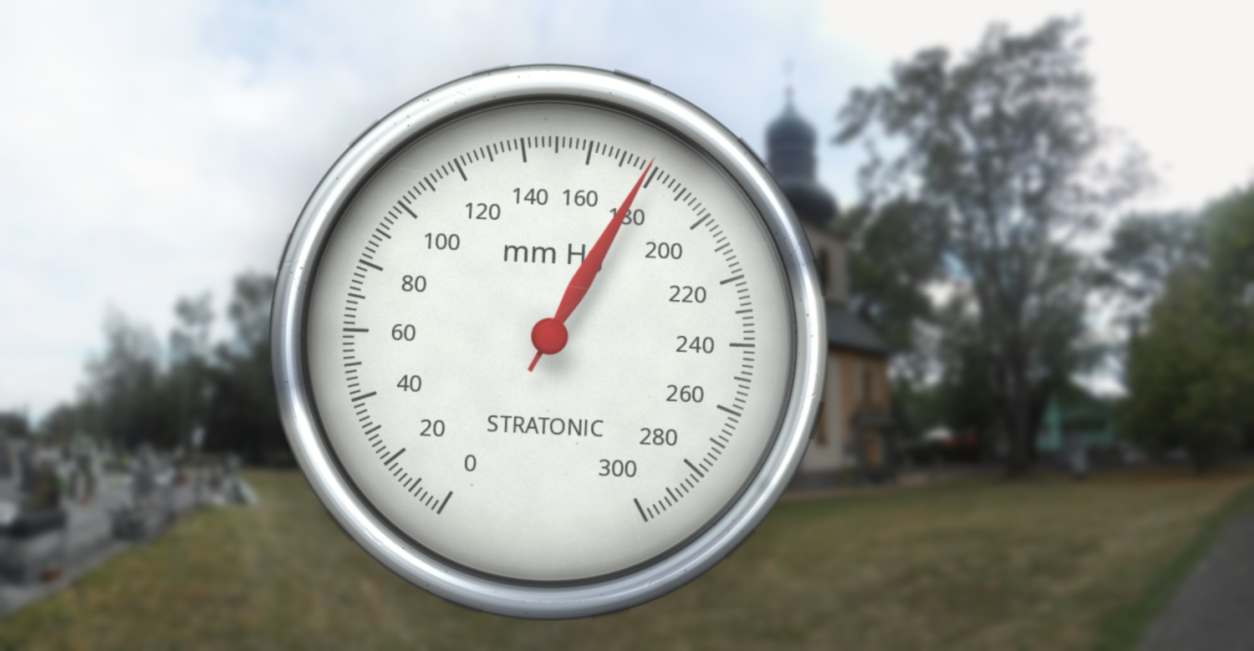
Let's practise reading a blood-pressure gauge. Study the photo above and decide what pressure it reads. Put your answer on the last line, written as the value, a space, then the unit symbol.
178 mmHg
